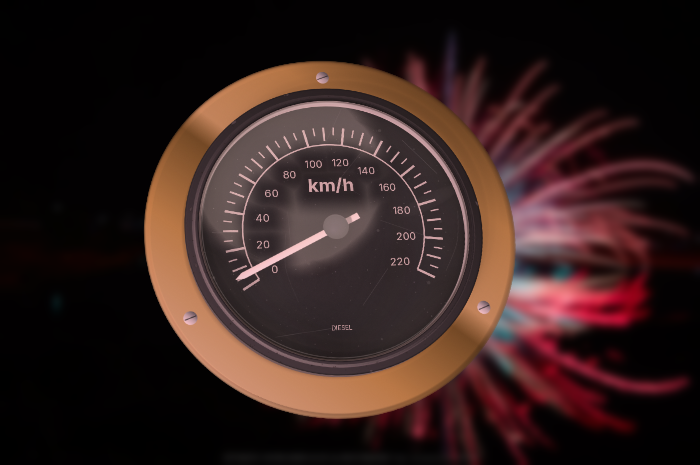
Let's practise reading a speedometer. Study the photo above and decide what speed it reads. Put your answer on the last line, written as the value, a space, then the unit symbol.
5 km/h
